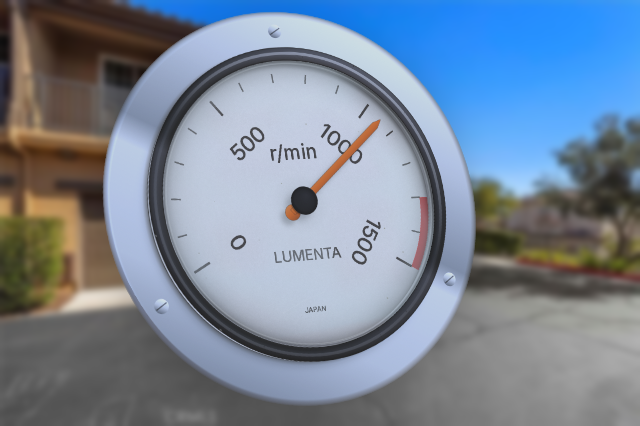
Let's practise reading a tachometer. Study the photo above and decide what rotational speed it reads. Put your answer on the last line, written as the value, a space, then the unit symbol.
1050 rpm
